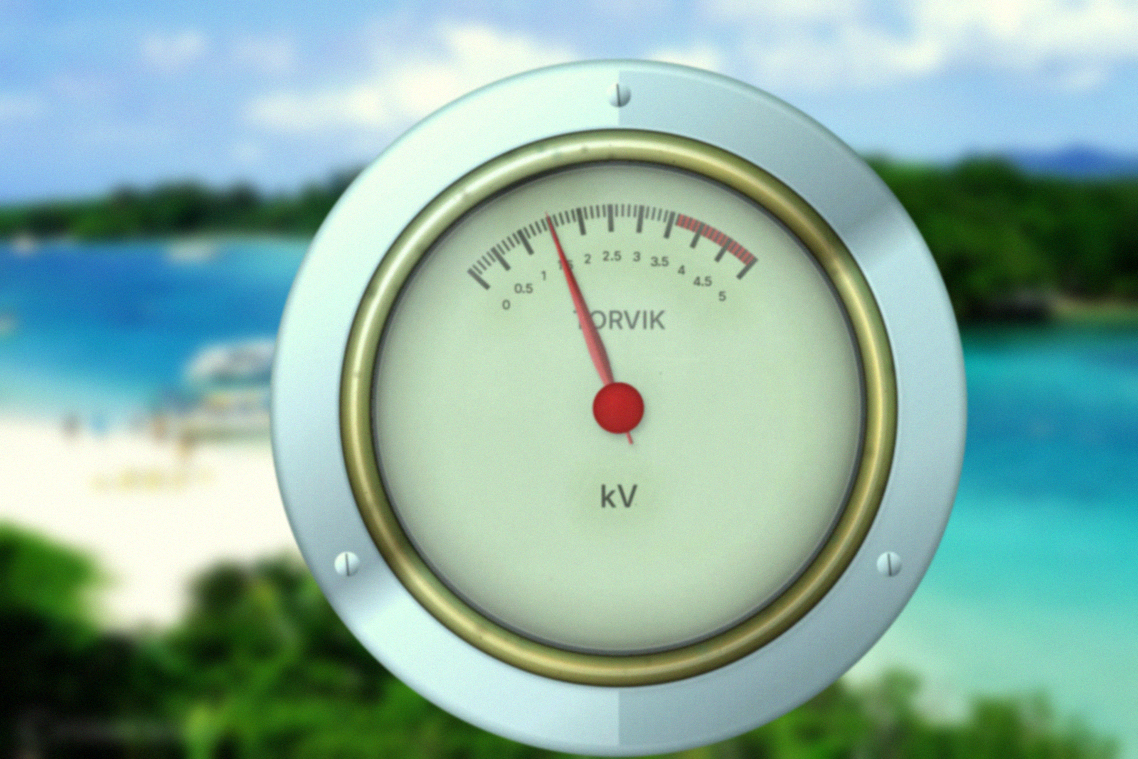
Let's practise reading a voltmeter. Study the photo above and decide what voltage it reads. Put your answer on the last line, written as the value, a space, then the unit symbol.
1.5 kV
